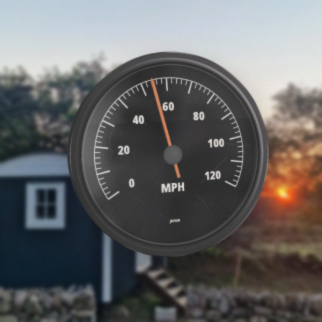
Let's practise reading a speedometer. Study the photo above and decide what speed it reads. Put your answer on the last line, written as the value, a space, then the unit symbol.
54 mph
